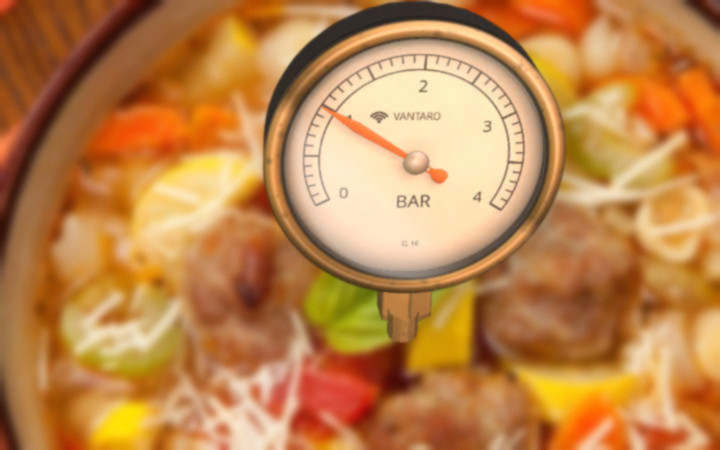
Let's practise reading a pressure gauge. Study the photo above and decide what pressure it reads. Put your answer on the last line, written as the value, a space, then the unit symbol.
1 bar
